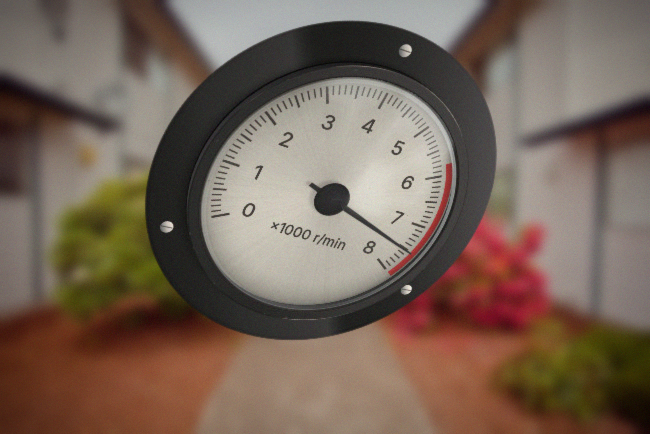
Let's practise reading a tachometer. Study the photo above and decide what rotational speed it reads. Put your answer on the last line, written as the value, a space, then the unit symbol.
7500 rpm
